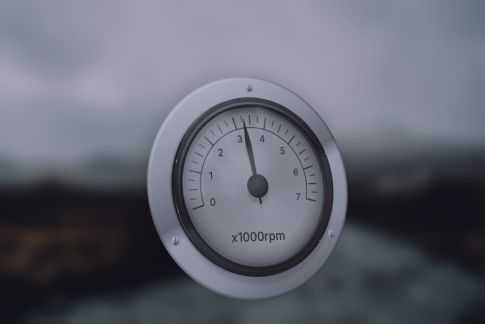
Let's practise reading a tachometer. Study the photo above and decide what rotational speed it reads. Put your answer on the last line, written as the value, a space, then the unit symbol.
3250 rpm
